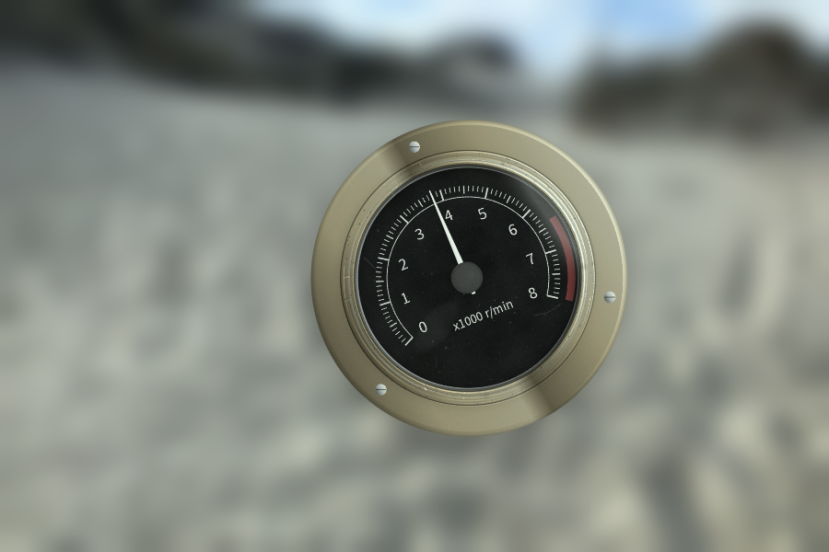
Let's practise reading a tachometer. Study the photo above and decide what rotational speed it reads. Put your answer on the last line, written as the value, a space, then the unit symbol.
3800 rpm
